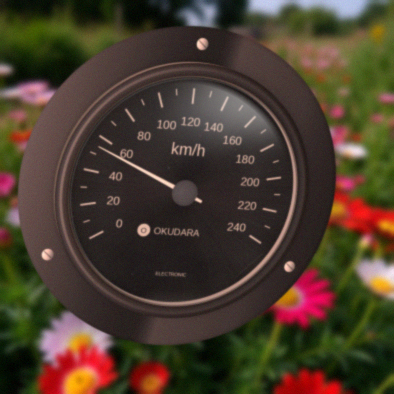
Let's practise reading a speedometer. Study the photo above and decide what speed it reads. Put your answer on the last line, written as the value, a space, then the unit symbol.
55 km/h
